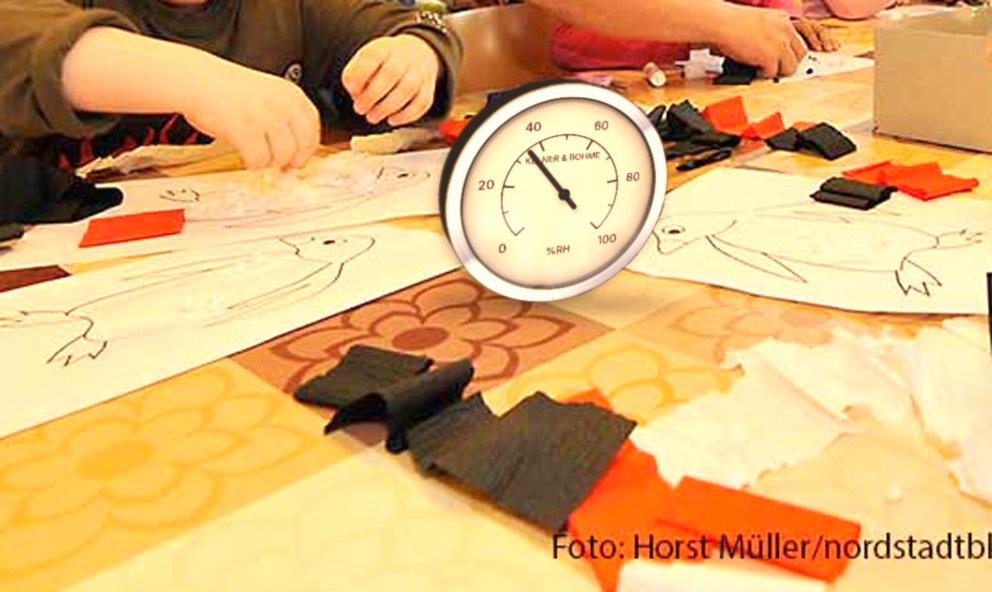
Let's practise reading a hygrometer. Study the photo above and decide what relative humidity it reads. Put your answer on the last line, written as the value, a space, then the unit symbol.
35 %
